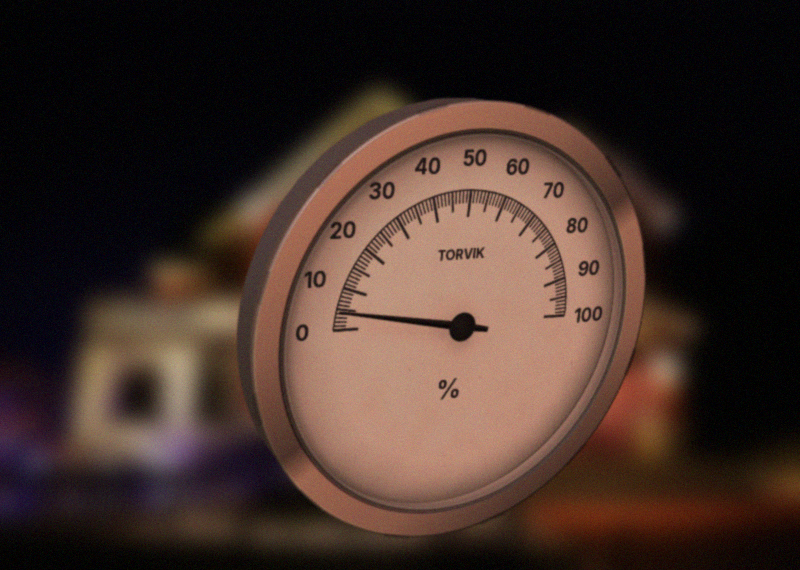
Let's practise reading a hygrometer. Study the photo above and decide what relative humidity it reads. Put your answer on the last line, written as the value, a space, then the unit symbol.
5 %
